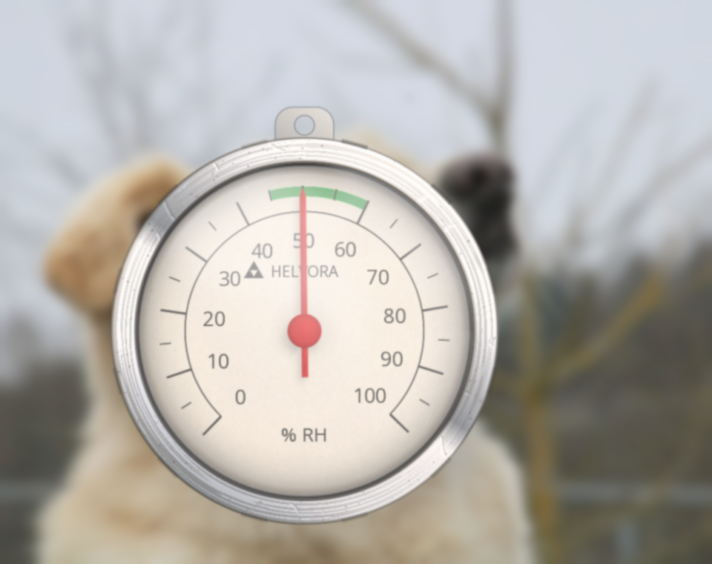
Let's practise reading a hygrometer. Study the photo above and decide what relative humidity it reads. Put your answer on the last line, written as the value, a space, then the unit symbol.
50 %
